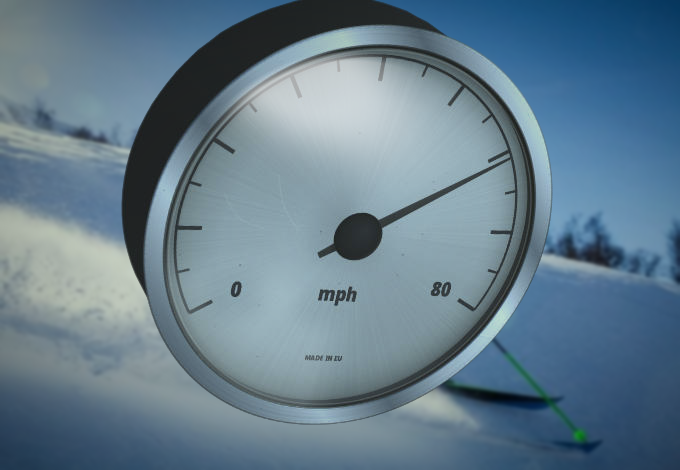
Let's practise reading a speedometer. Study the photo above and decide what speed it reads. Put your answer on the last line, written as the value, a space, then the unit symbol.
60 mph
